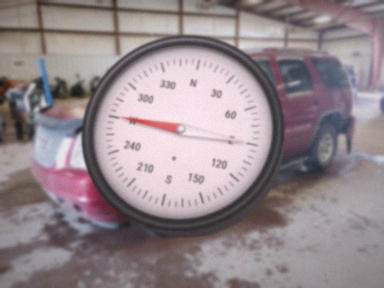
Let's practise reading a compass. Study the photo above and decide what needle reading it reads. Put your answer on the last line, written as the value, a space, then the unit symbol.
270 °
